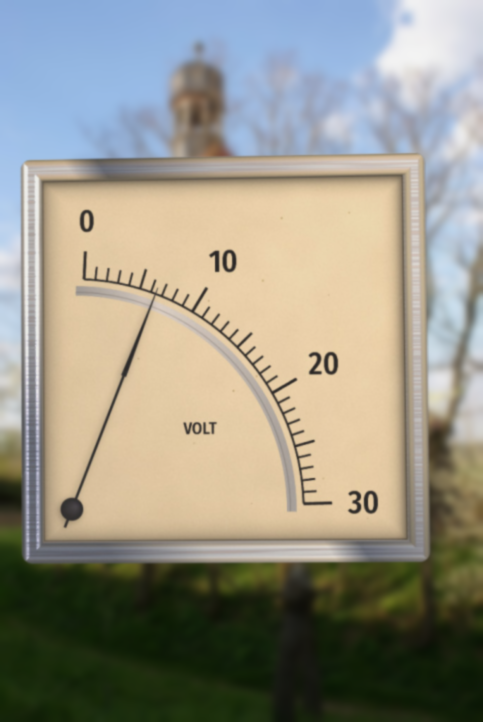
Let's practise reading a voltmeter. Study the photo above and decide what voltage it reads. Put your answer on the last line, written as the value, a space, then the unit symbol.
6.5 V
